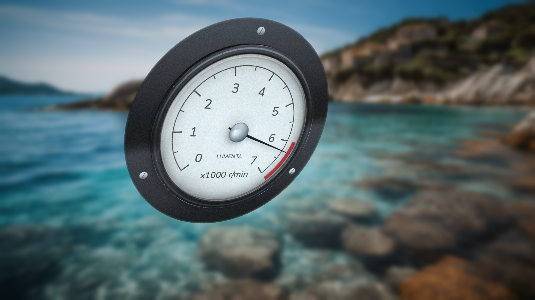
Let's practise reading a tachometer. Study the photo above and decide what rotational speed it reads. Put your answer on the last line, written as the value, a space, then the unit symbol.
6250 rpm
